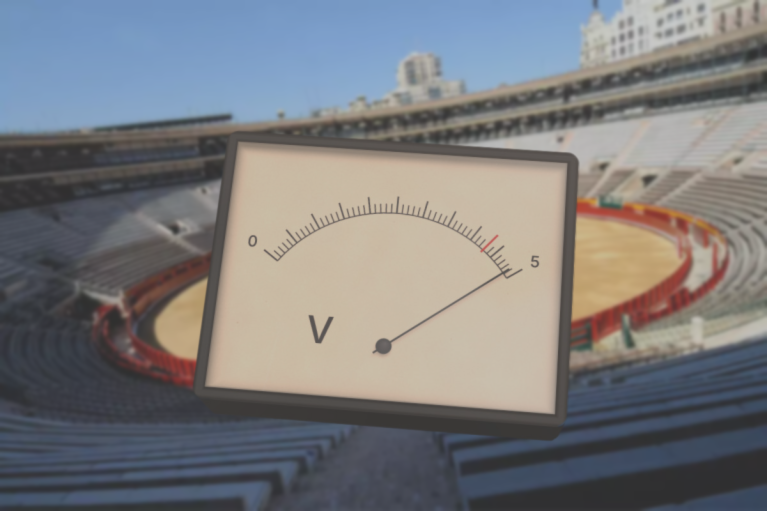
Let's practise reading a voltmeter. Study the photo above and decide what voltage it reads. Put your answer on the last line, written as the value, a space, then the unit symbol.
4.9 V
